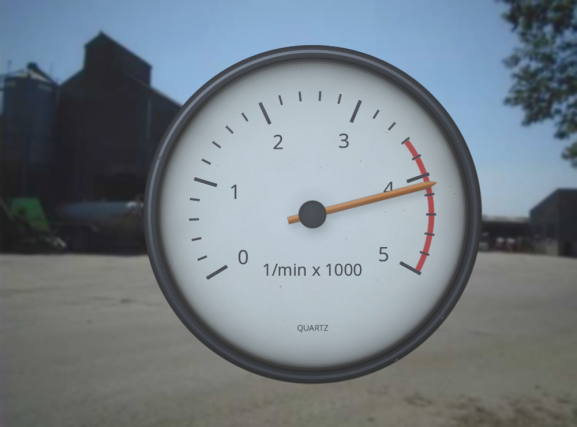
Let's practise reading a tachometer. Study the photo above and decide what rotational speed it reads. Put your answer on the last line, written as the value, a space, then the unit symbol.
4100 rpm
